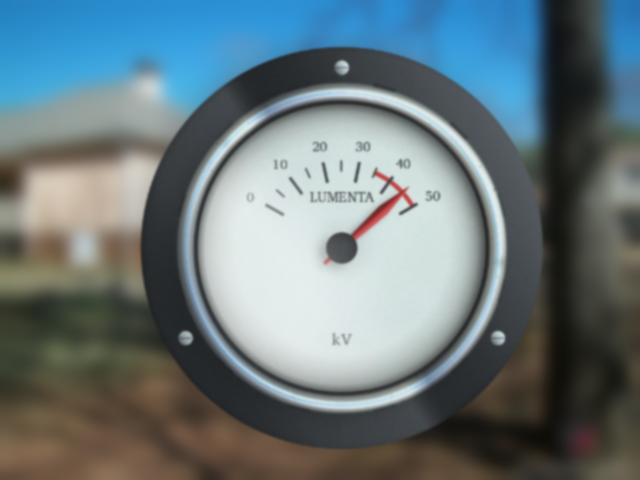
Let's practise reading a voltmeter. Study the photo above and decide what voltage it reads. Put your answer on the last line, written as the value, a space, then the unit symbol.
45 kV
